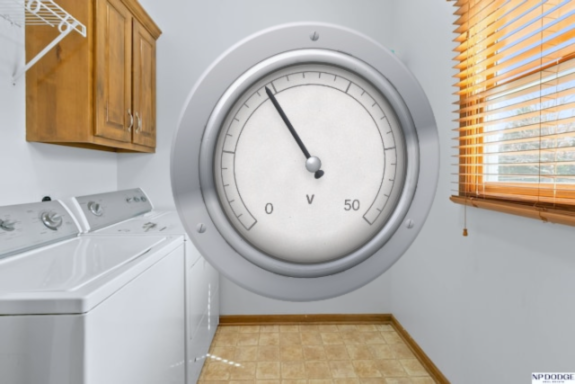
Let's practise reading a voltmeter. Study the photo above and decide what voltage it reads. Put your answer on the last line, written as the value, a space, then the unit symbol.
19 V
